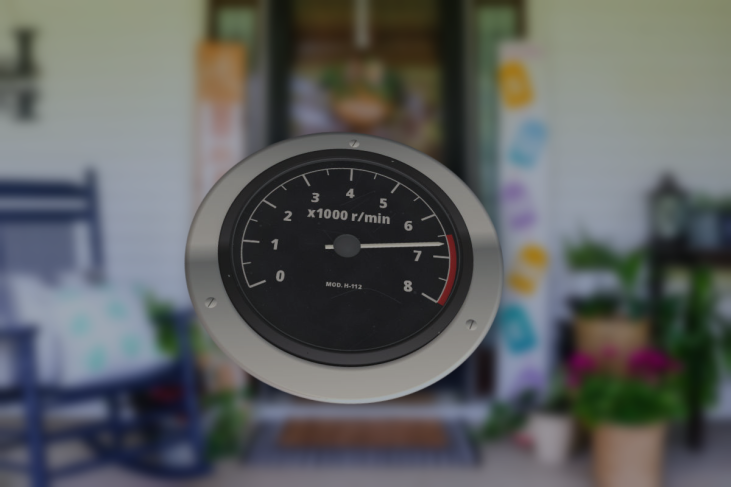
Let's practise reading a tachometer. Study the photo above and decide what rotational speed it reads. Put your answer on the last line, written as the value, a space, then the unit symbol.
6750 rpm
